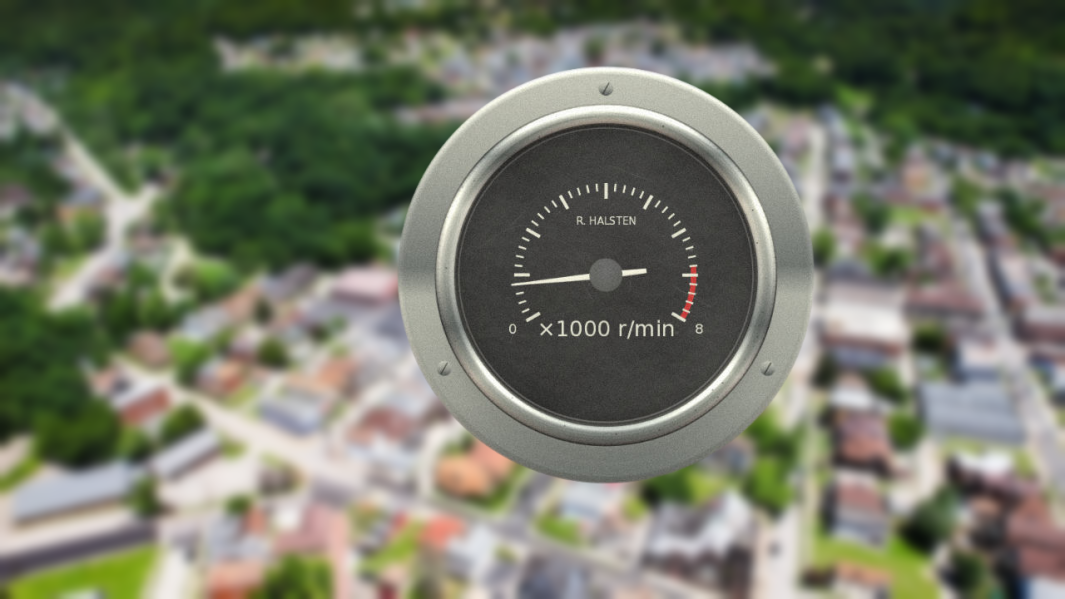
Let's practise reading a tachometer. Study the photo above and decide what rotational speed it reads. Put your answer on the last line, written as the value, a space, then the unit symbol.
800 rpm
